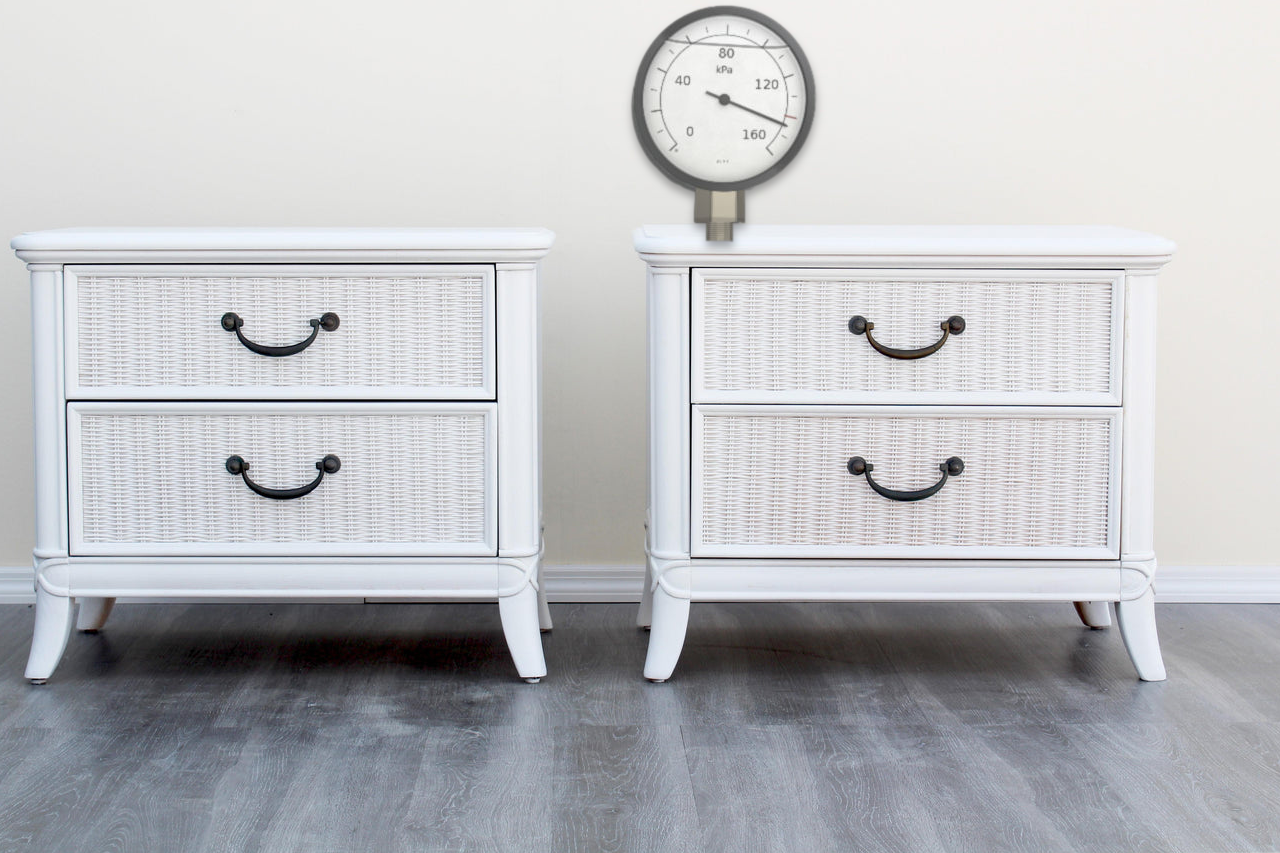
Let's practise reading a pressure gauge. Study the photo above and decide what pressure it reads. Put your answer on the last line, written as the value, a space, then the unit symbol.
145 kPa
